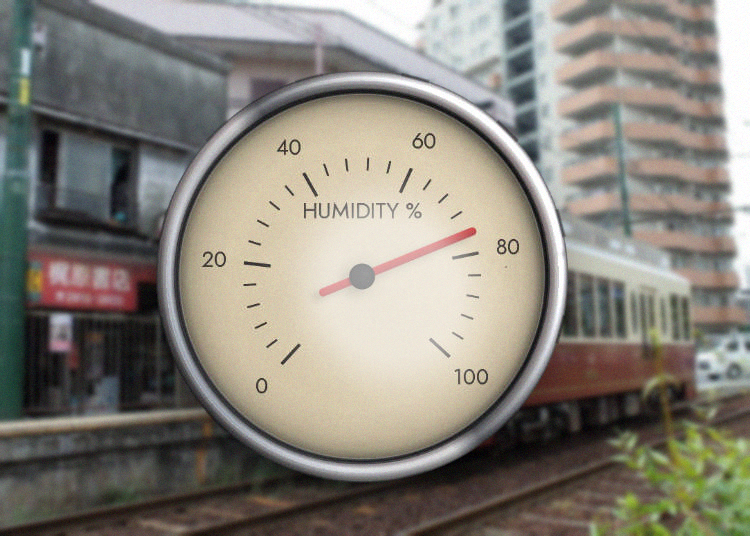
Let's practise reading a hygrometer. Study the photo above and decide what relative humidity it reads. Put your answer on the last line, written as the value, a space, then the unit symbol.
76 %
